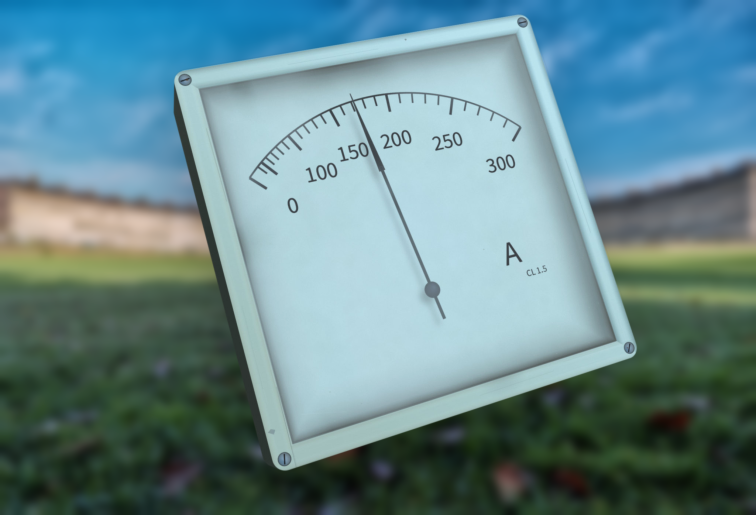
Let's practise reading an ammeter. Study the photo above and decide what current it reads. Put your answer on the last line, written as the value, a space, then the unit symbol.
170 A
